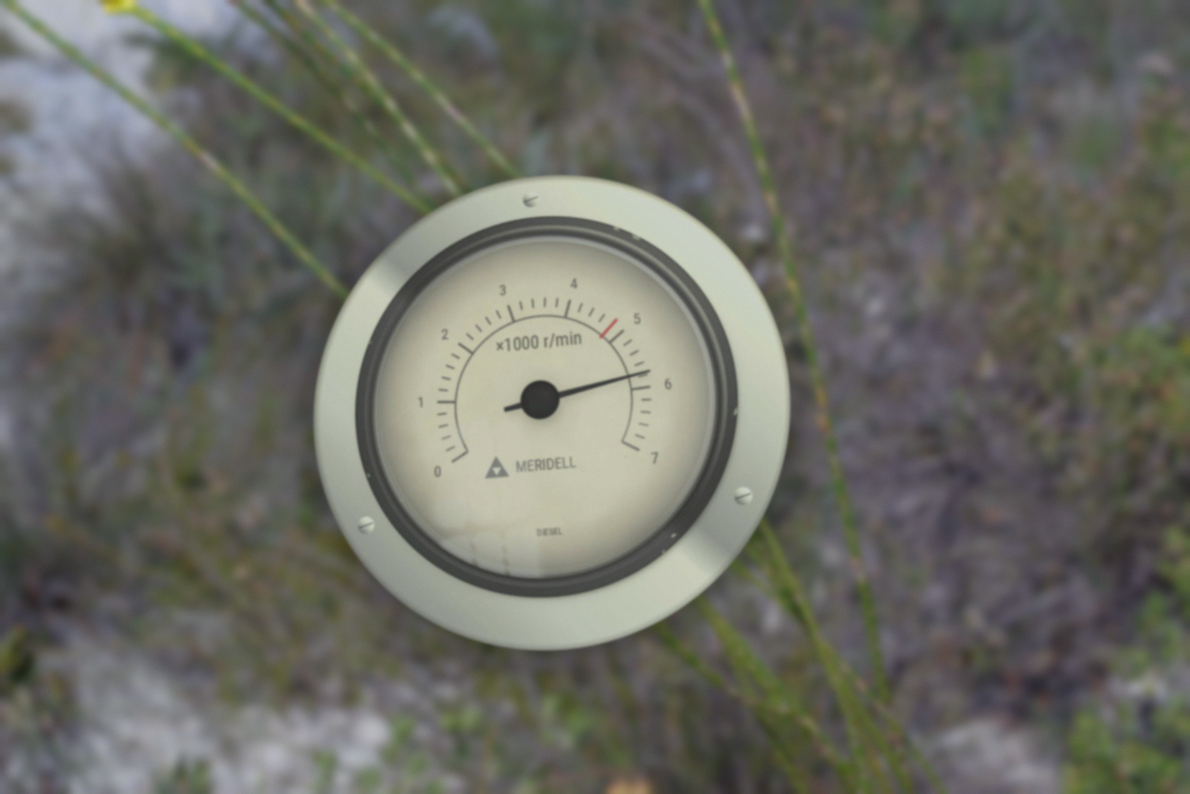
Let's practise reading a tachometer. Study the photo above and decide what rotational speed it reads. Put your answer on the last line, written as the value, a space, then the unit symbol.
5800 rpm
